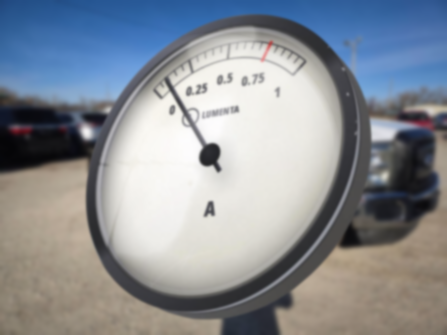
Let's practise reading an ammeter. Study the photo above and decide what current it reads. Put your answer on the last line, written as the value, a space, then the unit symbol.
0.1 A
